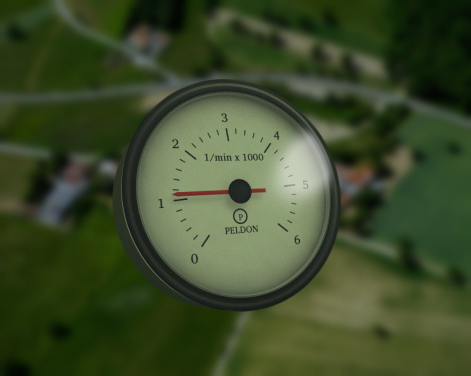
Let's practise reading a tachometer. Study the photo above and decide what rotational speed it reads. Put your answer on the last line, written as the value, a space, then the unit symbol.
1100 rpm
